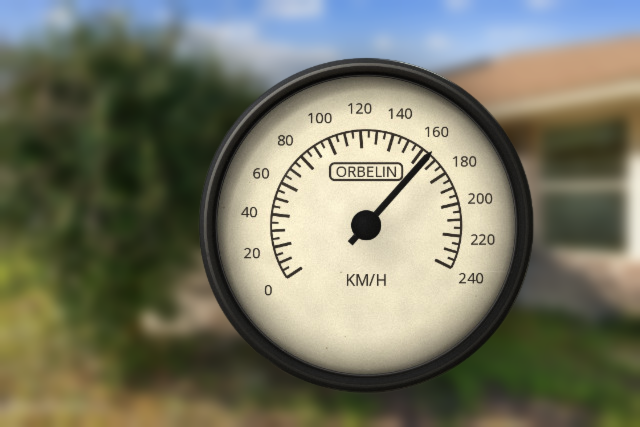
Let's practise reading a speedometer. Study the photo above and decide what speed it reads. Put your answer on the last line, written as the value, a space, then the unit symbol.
165 km/h
